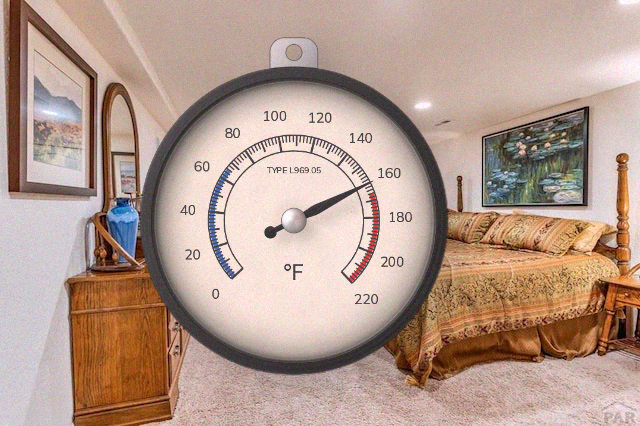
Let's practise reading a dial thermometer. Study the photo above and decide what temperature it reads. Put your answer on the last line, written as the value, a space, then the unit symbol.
160 °F
